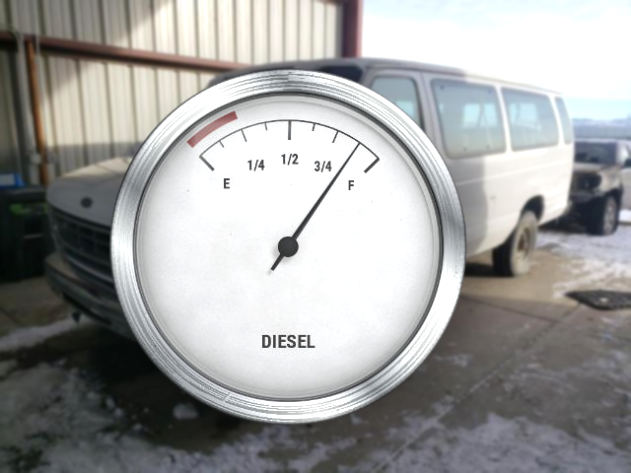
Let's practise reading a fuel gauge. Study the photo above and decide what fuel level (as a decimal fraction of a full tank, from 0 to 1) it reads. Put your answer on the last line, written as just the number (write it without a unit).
0.875
